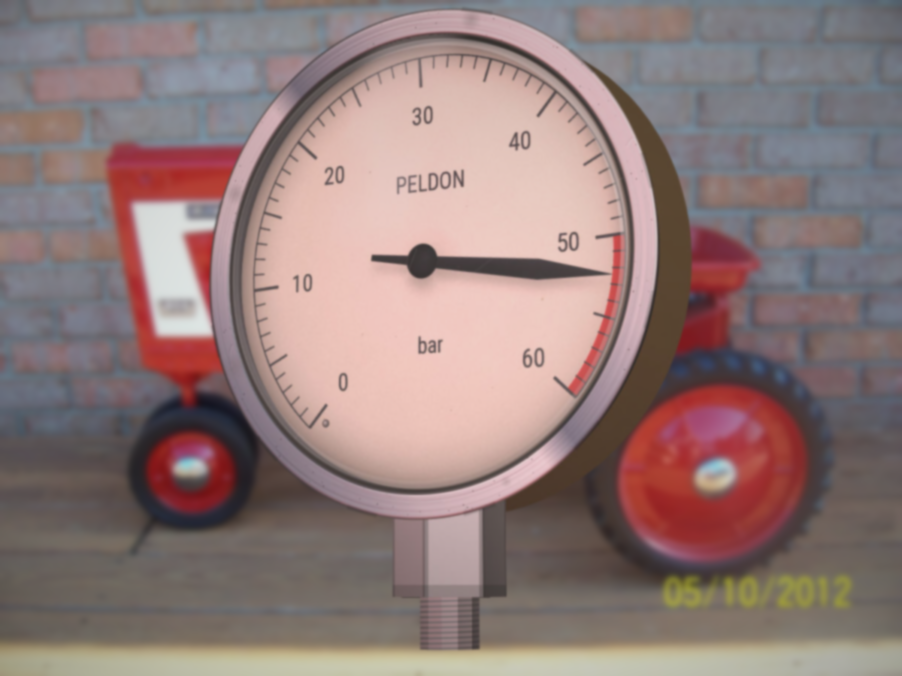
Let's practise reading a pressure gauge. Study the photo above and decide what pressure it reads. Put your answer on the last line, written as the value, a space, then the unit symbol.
52.5 bar
